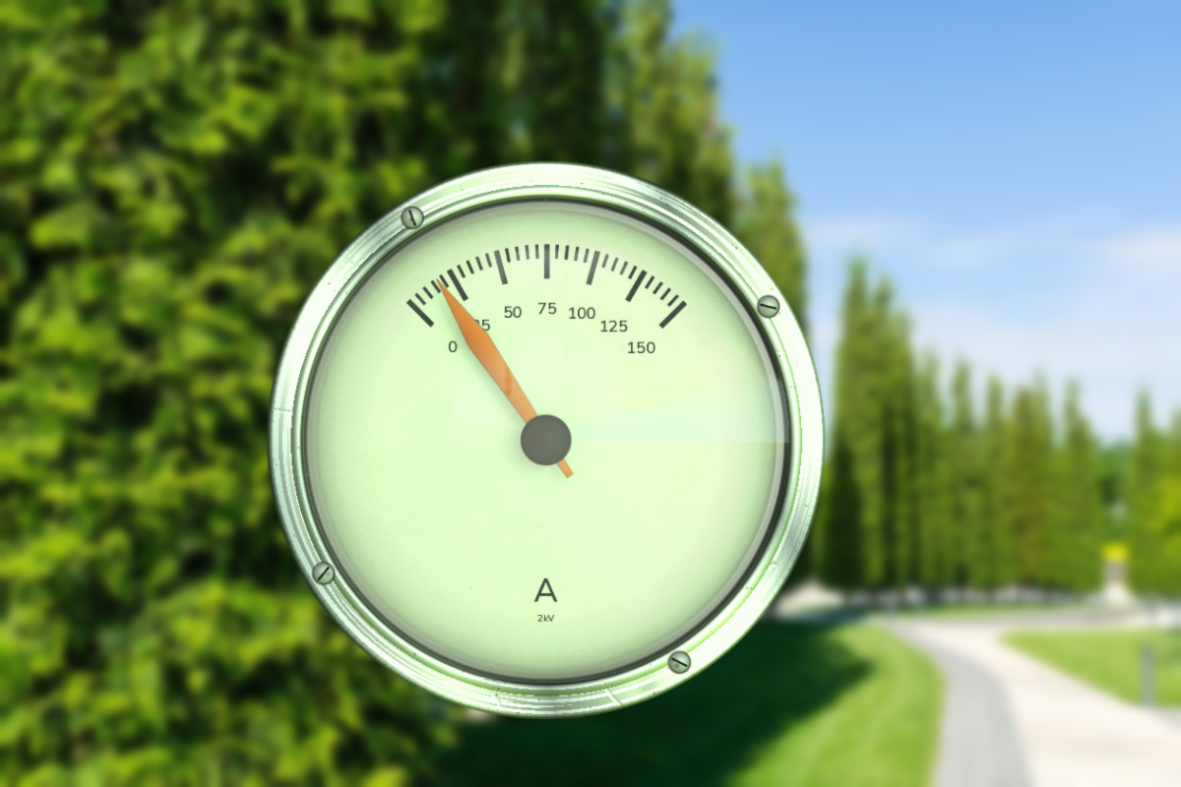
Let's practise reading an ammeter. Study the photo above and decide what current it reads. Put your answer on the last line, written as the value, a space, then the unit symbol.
17.5 A
